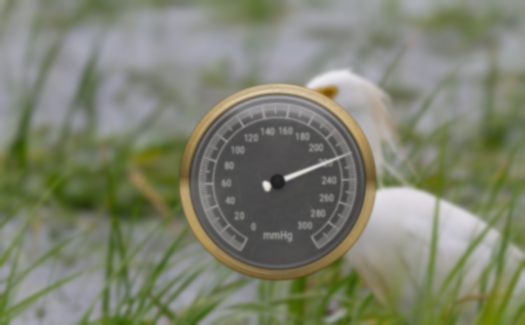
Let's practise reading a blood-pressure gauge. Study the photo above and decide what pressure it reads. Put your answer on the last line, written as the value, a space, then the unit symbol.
220 mmHg
